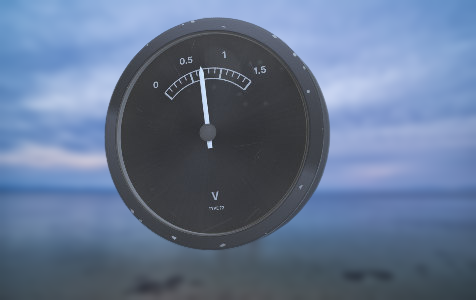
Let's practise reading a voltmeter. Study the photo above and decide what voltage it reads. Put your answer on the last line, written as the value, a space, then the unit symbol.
0.7 V
